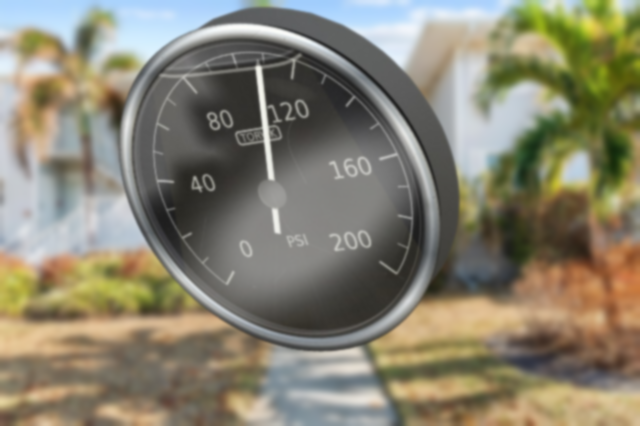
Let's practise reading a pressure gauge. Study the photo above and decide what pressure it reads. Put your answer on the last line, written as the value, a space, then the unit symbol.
110 psi
